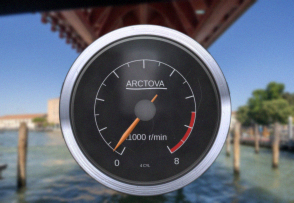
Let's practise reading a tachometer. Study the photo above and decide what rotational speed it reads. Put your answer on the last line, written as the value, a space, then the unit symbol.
250 rpm
